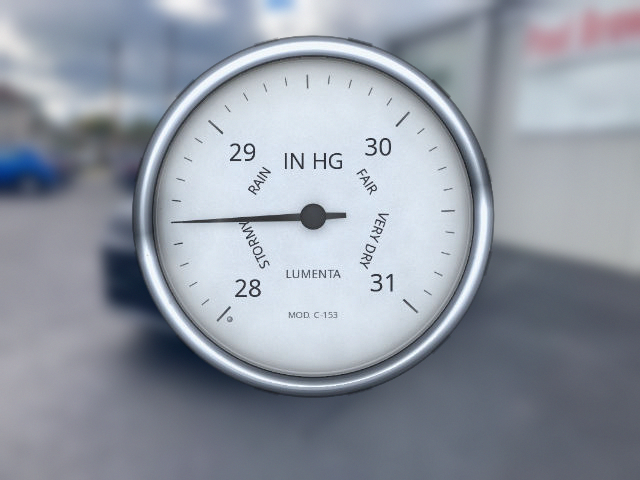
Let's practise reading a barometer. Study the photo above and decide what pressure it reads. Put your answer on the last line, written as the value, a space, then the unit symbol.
28.5 inHg
